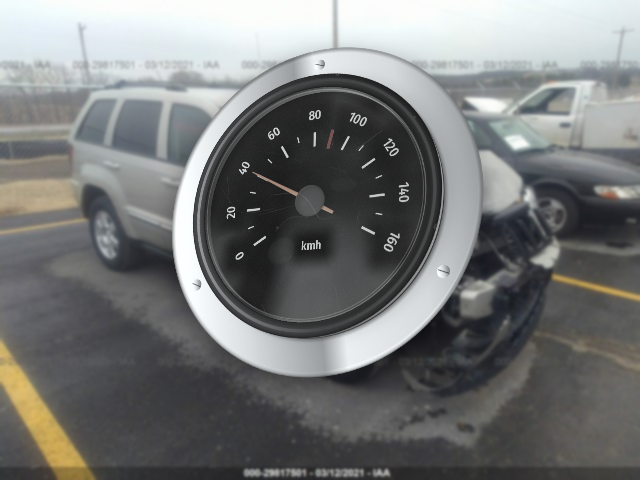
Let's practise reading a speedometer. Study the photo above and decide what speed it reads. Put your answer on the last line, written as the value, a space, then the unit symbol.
40 km/h
